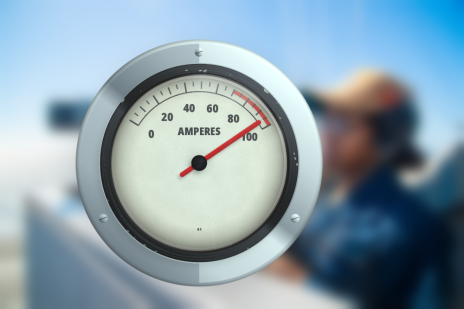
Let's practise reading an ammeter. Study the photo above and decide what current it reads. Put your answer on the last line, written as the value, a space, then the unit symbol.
95 A
